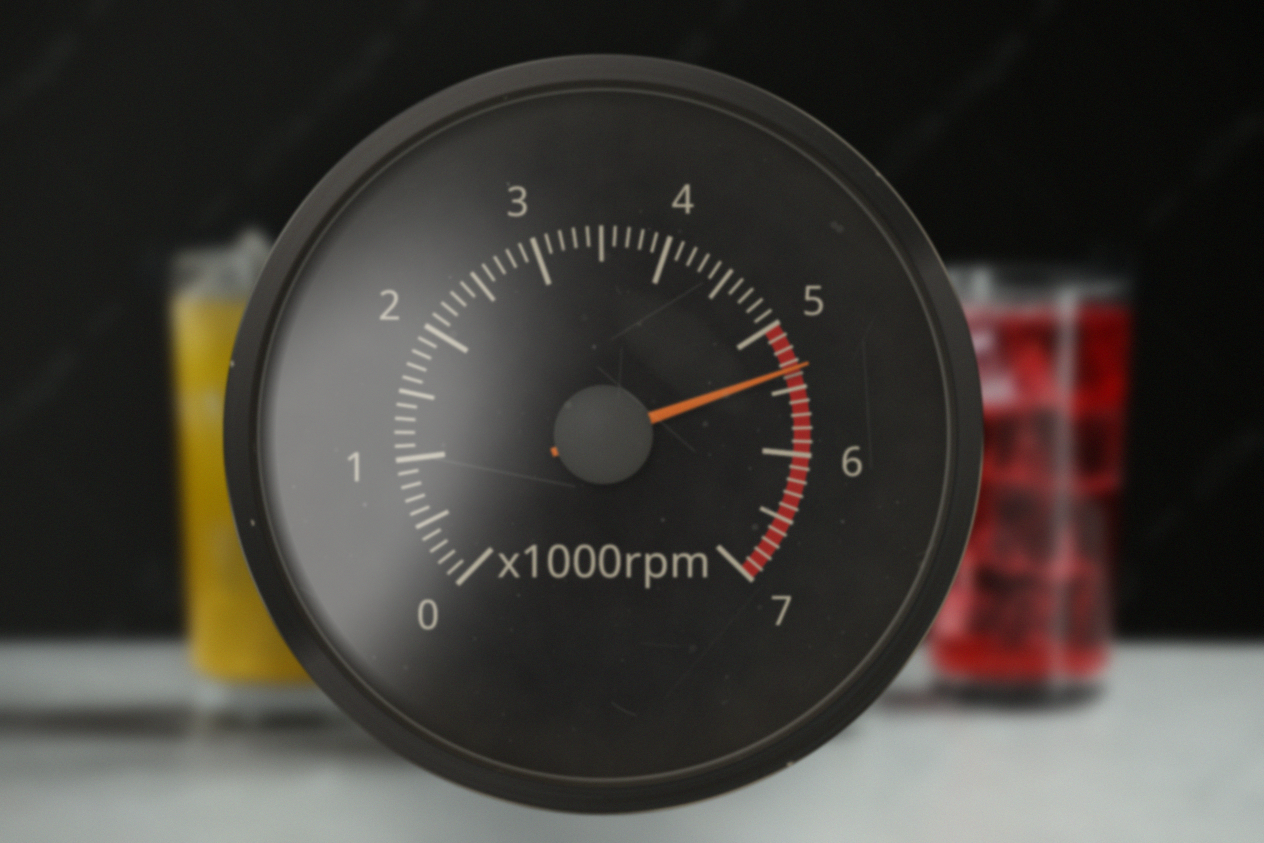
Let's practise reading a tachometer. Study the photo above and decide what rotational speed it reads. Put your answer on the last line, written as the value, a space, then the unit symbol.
5350 rpm
